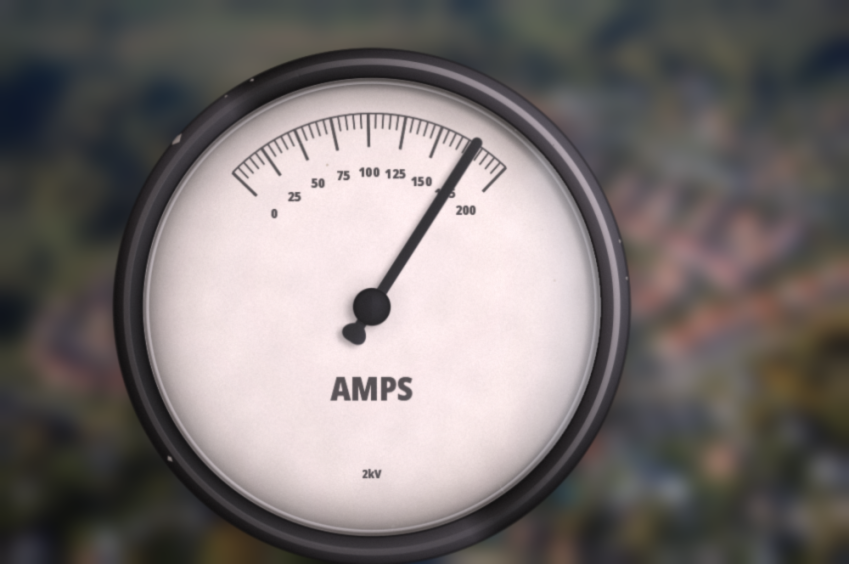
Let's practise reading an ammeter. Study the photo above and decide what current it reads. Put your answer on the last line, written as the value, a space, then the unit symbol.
175 A
